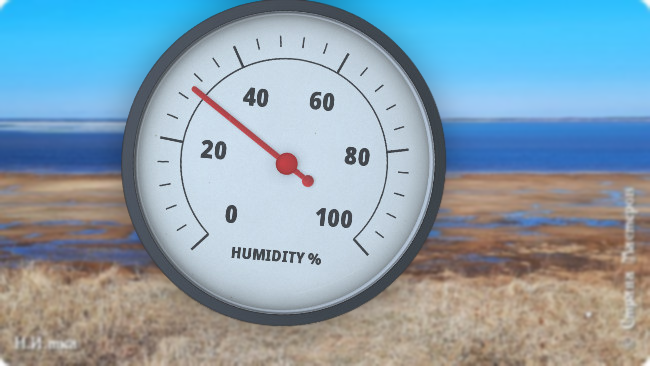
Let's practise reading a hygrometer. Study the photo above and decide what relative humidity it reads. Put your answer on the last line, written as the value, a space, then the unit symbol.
30 %
